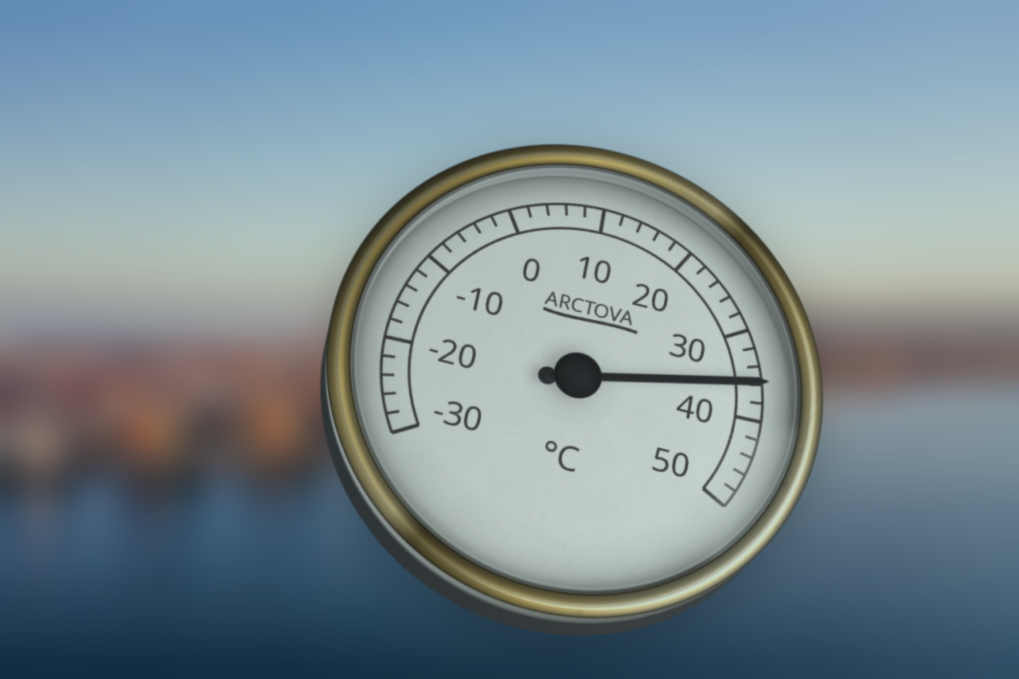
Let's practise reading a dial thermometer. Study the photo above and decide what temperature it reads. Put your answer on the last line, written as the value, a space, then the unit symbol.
36 °C
